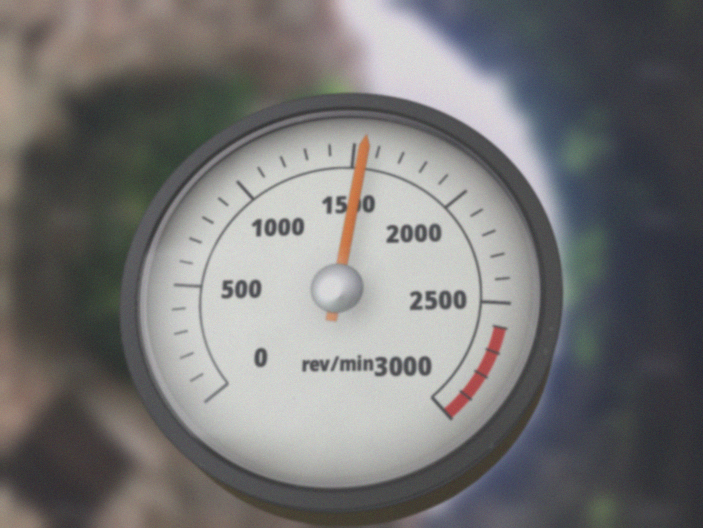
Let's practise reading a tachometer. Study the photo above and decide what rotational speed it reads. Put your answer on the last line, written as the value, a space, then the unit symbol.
1550 rpm
